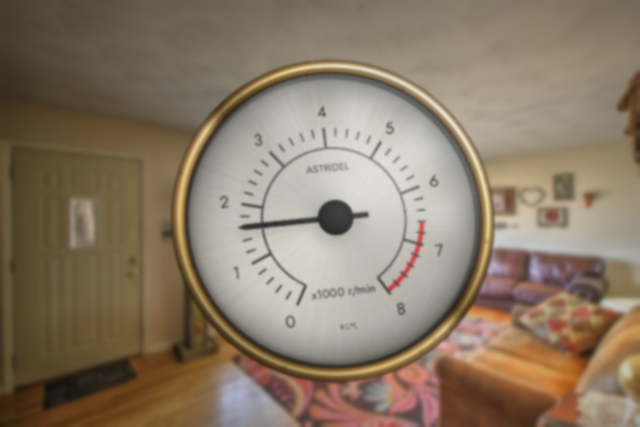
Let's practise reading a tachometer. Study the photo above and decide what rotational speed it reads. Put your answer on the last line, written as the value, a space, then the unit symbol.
1600 rpm
